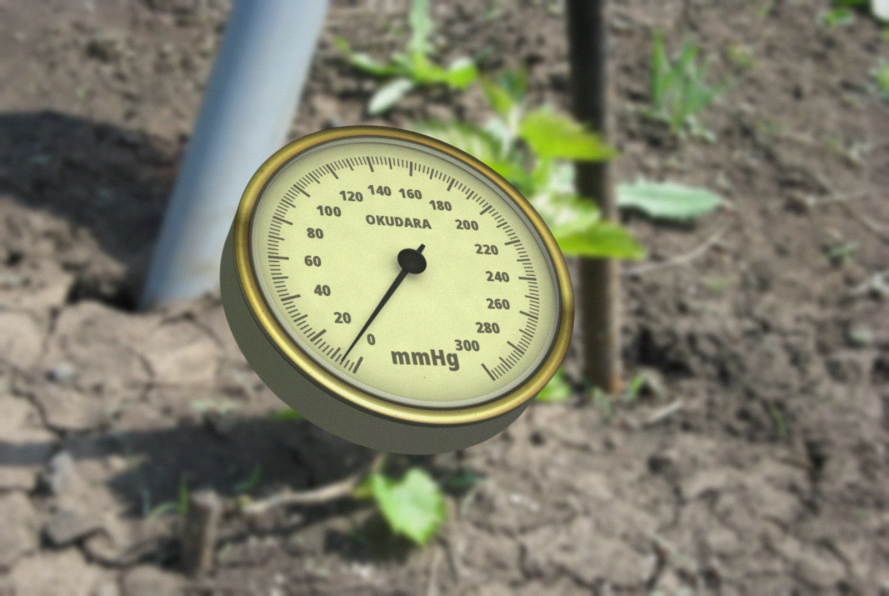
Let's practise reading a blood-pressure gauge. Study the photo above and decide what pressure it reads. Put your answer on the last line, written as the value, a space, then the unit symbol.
6 mmHg
